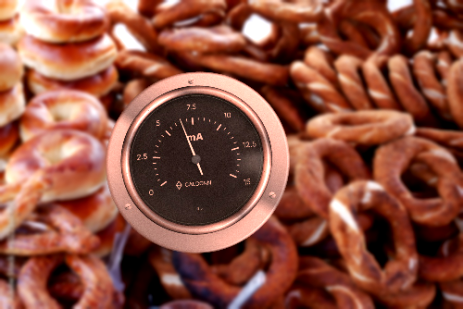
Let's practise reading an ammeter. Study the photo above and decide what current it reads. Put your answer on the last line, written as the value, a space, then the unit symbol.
6.5 mA
